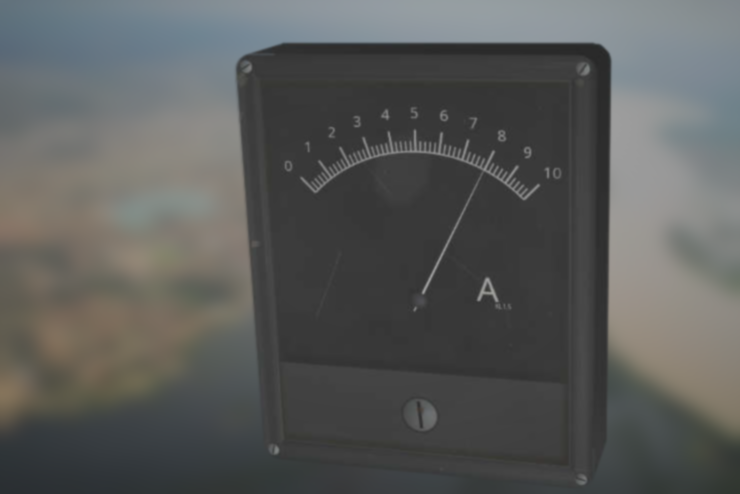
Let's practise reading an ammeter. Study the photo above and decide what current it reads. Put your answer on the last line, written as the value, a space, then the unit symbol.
8 A
